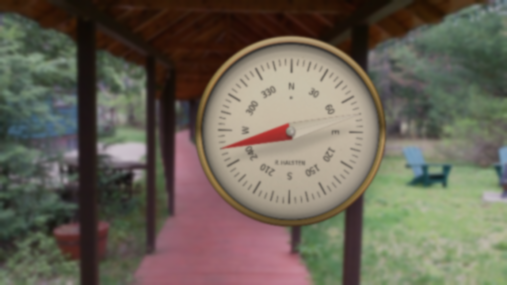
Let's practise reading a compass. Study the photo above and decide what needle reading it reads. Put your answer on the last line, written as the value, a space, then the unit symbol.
255 °
